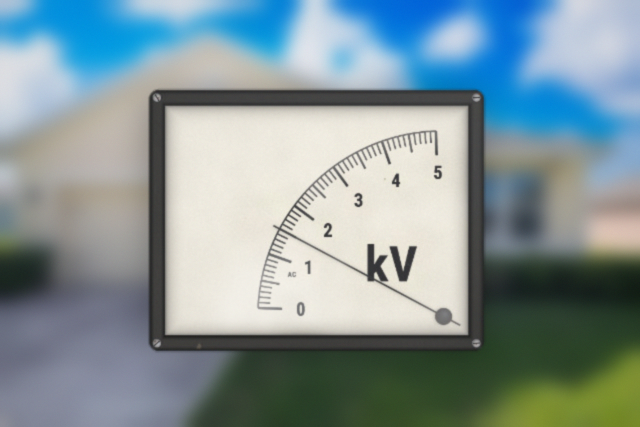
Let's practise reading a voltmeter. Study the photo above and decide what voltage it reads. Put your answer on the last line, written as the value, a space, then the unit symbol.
1.5 kV
